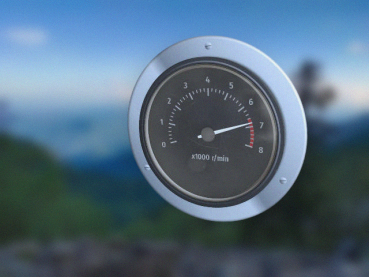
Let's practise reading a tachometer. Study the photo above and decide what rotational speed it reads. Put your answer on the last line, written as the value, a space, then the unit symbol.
6800 rpm
